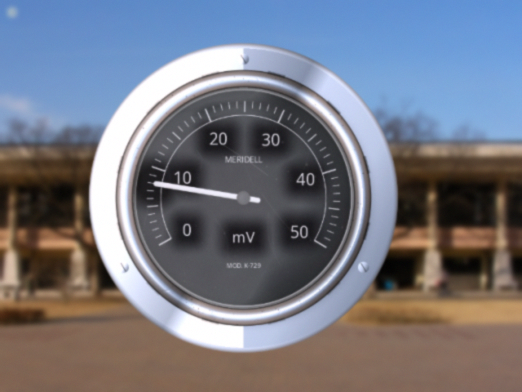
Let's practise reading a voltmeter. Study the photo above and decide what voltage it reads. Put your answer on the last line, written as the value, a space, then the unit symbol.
8 mV
